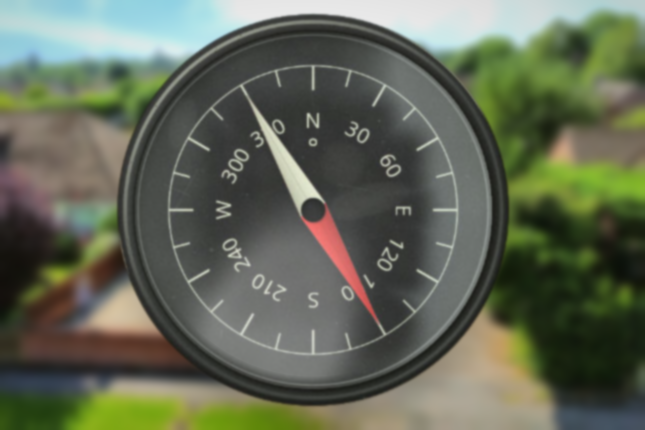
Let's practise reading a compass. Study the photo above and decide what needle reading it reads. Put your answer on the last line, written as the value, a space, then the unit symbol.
150 °
